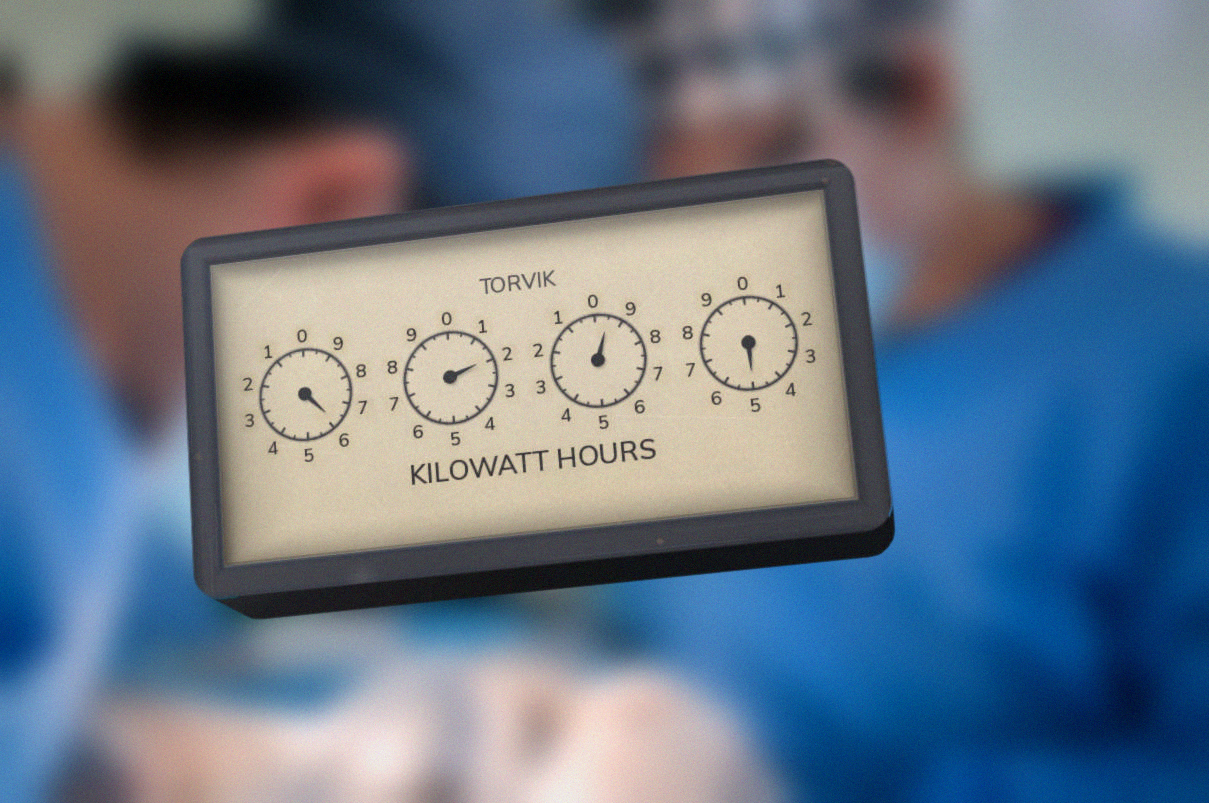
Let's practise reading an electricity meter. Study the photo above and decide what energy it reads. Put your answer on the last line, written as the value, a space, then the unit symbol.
6195 kWh
